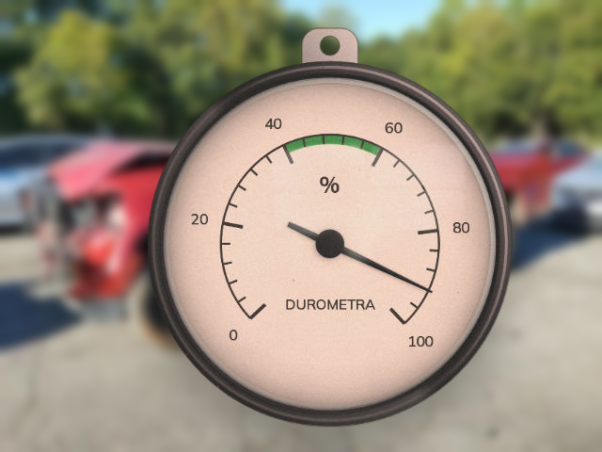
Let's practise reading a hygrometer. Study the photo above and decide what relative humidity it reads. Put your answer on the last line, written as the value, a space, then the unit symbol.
92 %
